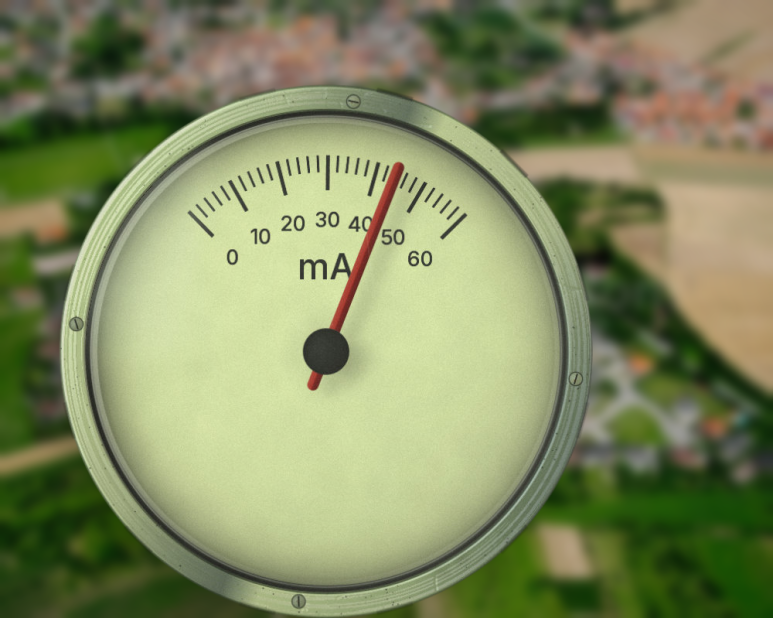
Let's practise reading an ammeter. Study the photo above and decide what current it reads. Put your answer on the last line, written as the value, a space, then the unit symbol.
44 mA
